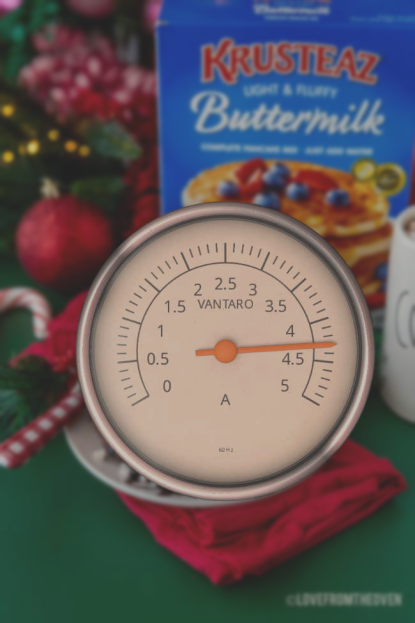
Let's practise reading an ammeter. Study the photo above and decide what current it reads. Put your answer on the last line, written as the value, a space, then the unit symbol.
4.3 A
